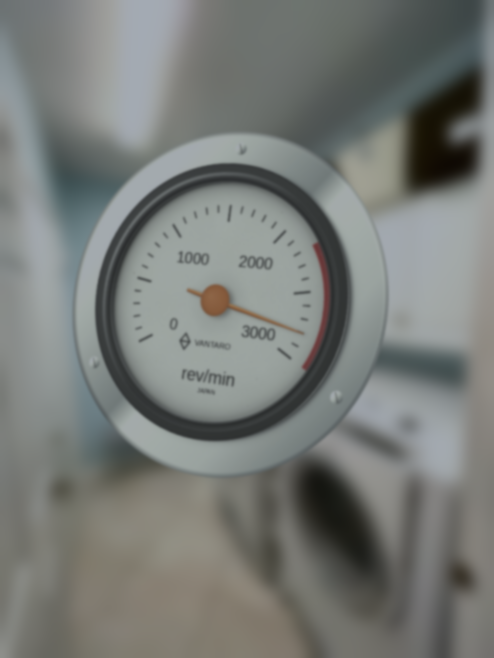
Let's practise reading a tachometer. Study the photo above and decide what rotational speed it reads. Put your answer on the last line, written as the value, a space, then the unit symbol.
2800 rpm
